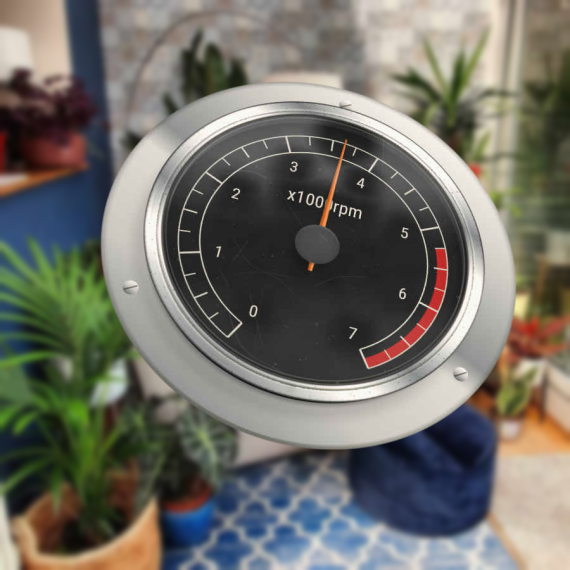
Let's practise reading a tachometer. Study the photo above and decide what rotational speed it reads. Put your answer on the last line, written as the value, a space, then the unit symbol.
3625 rpm
